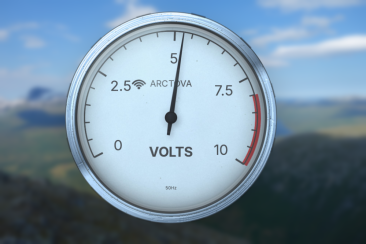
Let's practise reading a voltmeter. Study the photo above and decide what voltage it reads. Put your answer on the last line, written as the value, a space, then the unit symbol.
5.25 V
